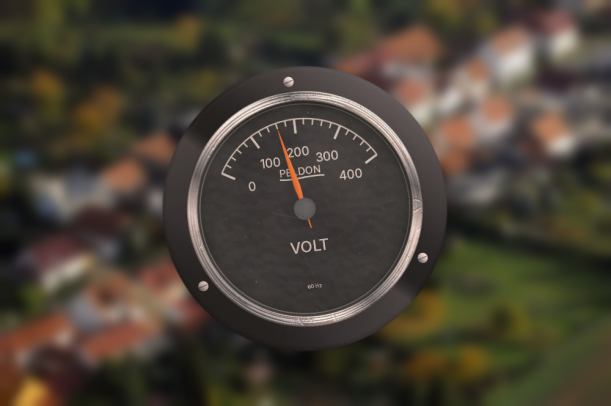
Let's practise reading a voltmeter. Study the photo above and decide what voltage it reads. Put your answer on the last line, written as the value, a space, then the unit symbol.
160 V
